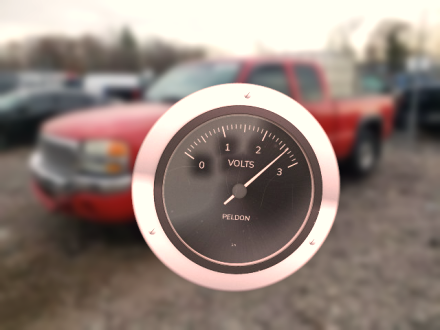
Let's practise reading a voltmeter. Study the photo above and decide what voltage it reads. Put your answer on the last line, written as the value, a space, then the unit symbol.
2.6 V
